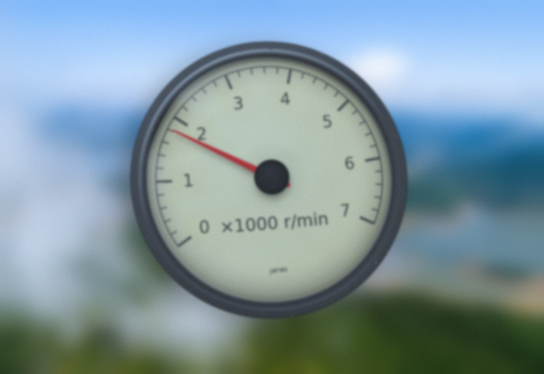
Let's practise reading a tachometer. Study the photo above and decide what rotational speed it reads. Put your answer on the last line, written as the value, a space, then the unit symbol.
1800 rpm
